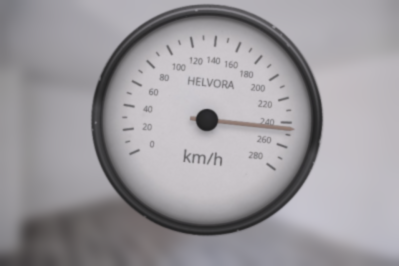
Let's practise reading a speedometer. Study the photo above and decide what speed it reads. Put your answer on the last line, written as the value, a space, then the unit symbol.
245 km/h
